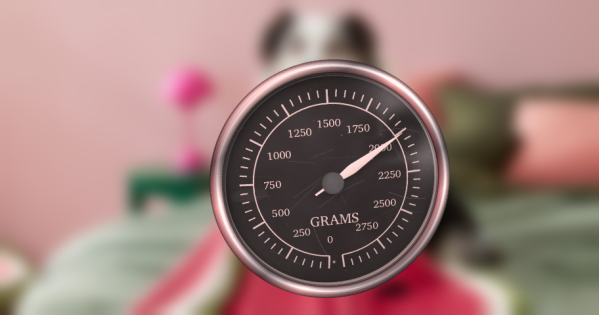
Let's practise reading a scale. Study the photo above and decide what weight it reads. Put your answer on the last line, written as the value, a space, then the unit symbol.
2000 g
